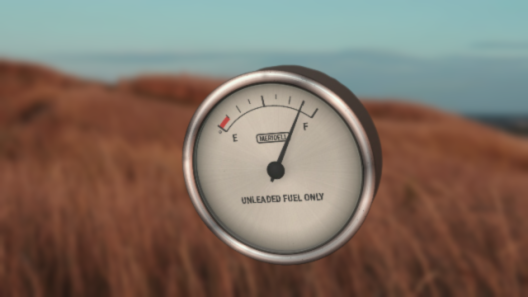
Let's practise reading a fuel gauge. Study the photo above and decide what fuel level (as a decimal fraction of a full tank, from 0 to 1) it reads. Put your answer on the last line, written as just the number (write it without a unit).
0.875
